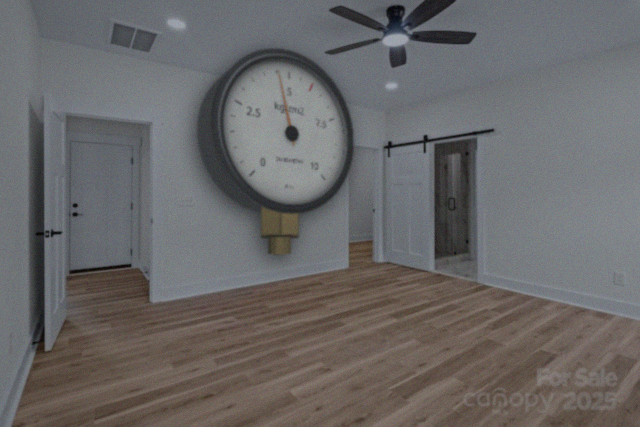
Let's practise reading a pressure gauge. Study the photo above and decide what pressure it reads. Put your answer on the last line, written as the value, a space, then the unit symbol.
4.5 kg/cm²
